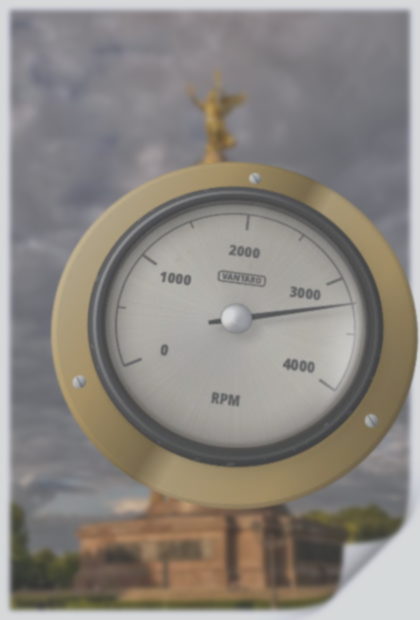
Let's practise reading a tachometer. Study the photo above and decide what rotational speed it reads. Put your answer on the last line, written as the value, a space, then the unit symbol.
3250 rpm
